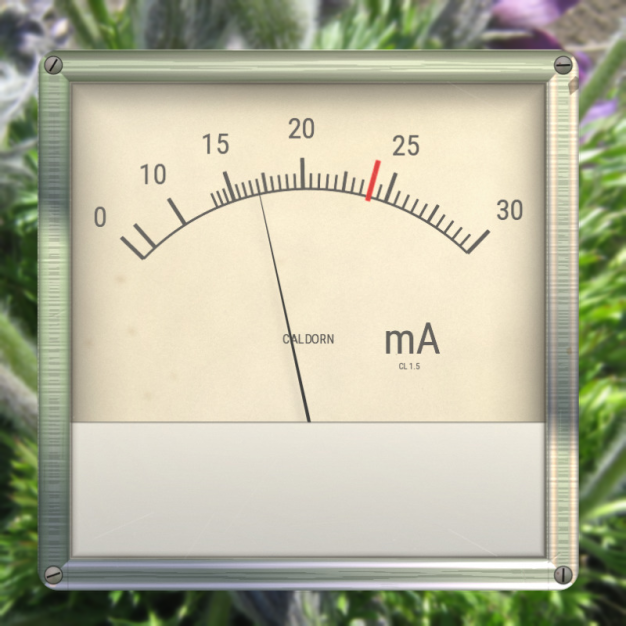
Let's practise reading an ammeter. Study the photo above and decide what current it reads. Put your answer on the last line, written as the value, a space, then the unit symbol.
17 mA
